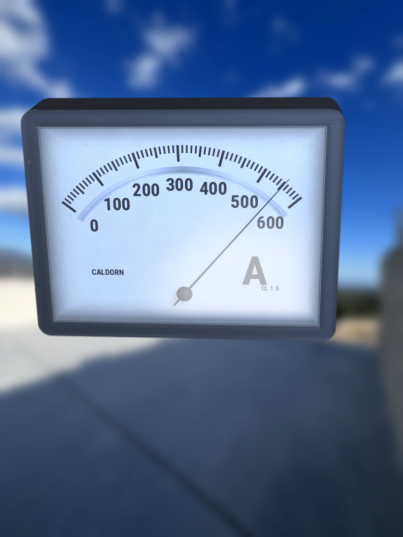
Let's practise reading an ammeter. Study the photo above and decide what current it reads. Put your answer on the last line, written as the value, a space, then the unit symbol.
550 A
